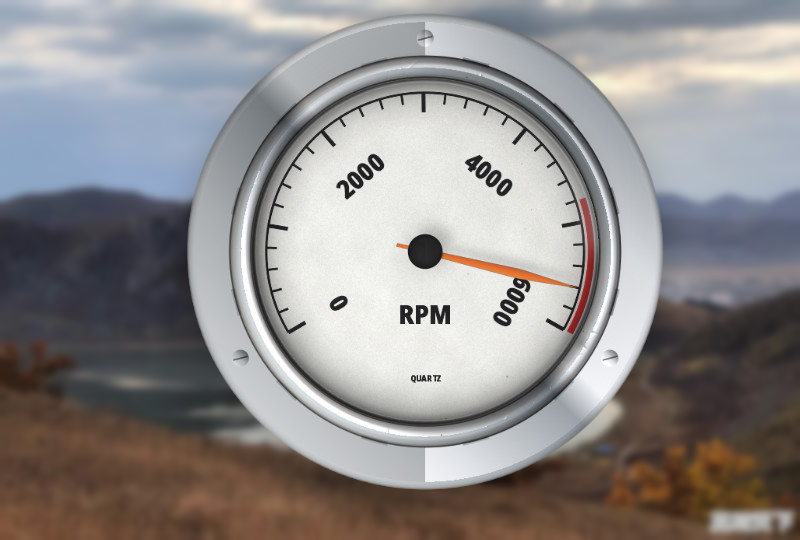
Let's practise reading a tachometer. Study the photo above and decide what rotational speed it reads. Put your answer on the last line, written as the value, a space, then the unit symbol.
5600 rpm
